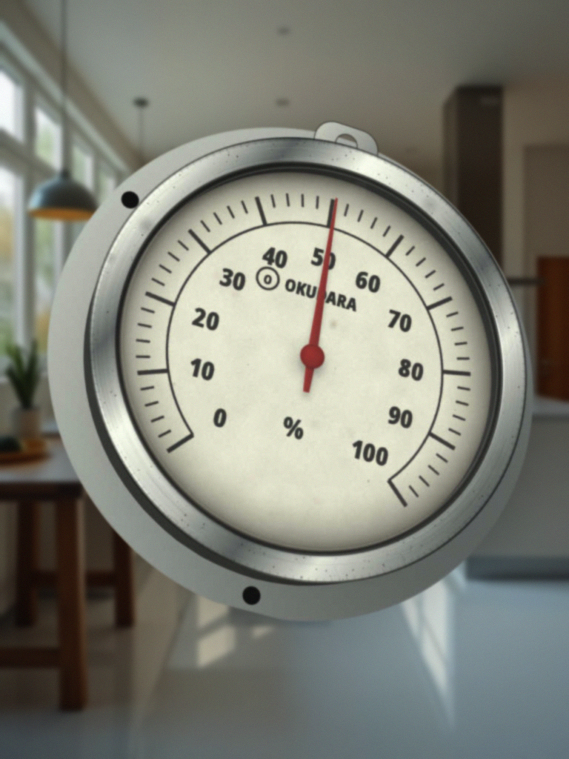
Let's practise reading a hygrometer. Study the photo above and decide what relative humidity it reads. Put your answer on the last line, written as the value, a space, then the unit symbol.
50 %
